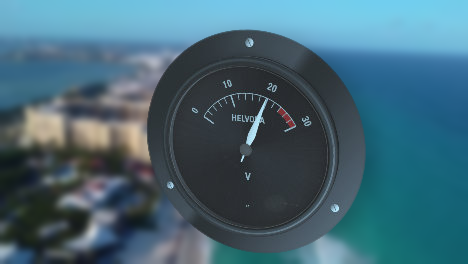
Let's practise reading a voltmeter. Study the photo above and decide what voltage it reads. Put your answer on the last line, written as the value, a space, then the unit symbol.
20 V
